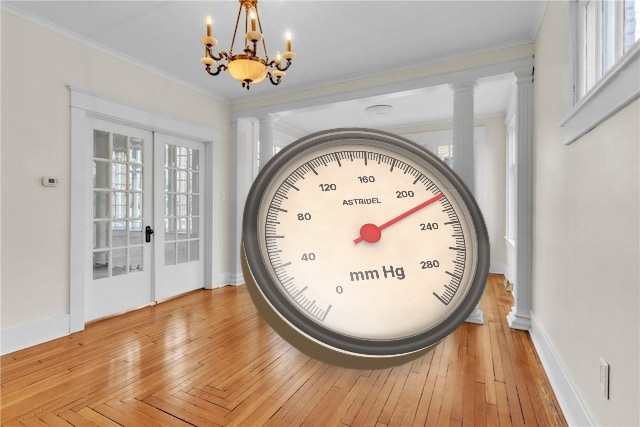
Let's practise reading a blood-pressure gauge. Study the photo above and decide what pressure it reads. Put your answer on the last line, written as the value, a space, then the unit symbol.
220 mmHg
